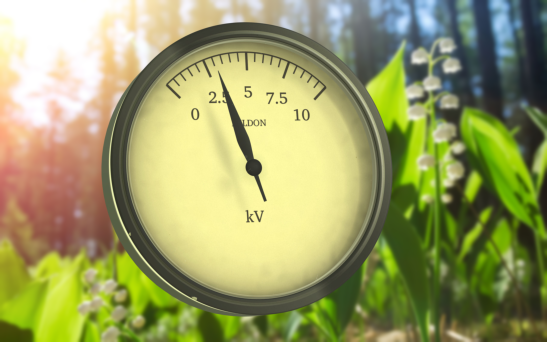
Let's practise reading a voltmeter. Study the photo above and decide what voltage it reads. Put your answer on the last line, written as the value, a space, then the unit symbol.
3 kV
